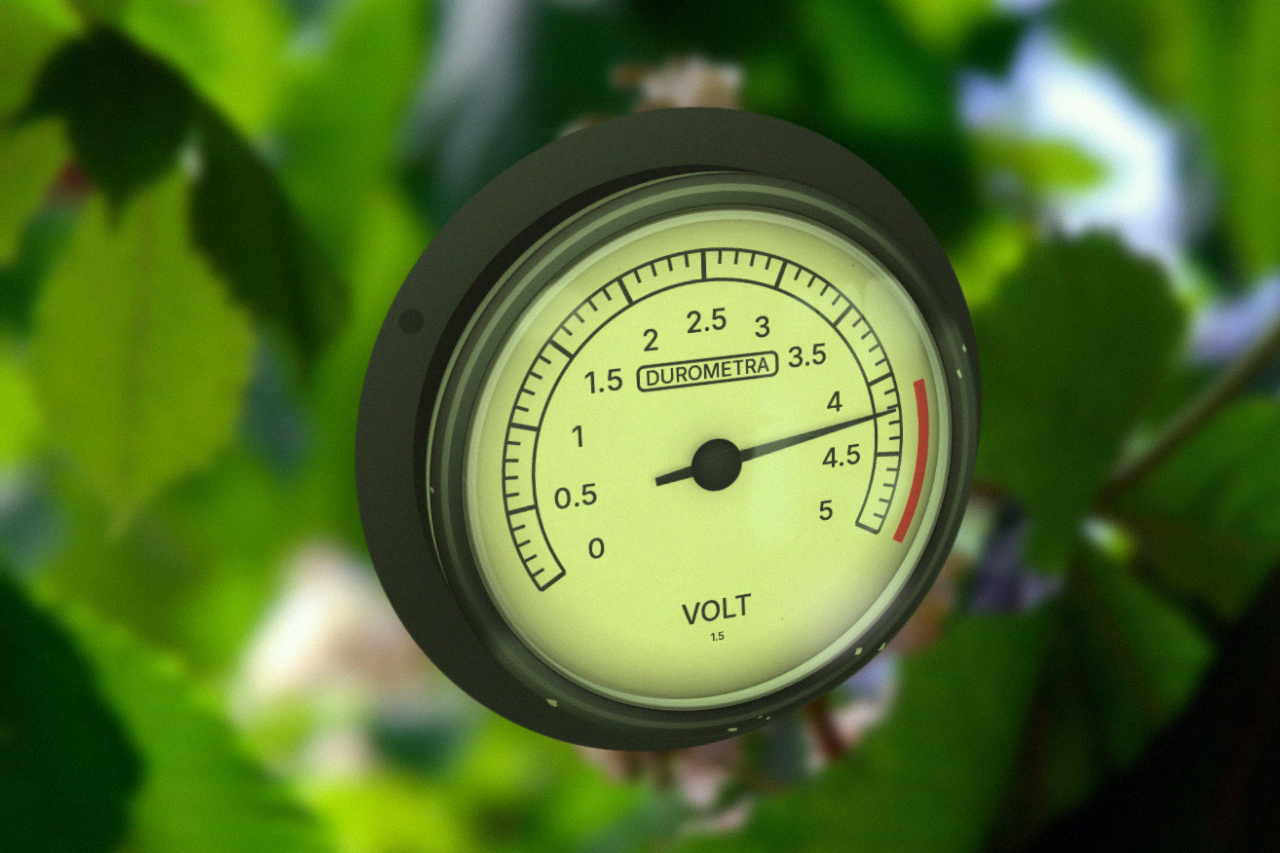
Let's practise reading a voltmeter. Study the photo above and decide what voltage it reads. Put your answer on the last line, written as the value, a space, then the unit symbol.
4.2 V
